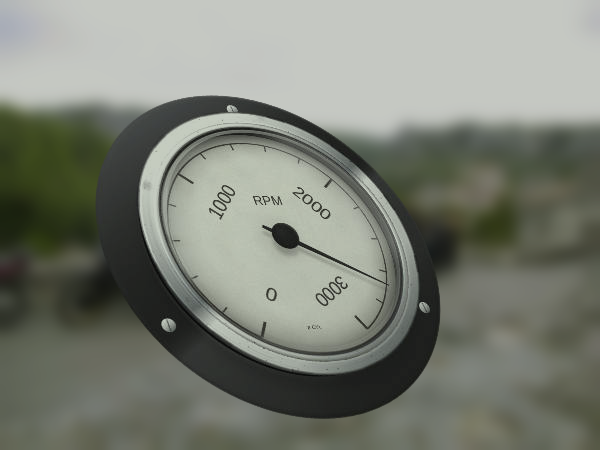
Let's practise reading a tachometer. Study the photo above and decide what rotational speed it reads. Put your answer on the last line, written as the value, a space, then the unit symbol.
2700 rpm
